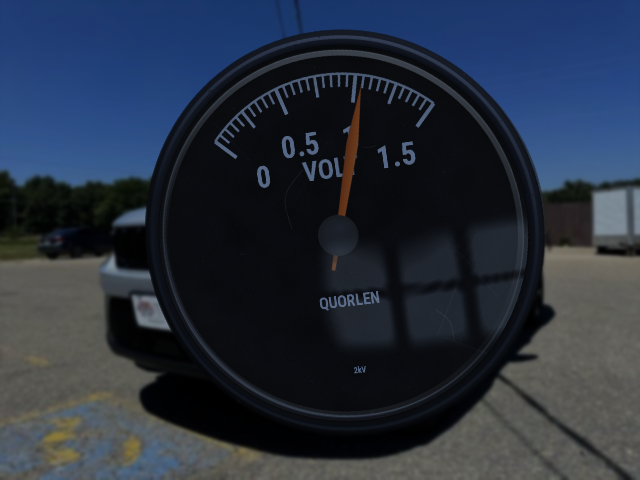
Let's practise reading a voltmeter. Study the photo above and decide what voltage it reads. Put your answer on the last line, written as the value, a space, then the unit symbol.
1.05 V
